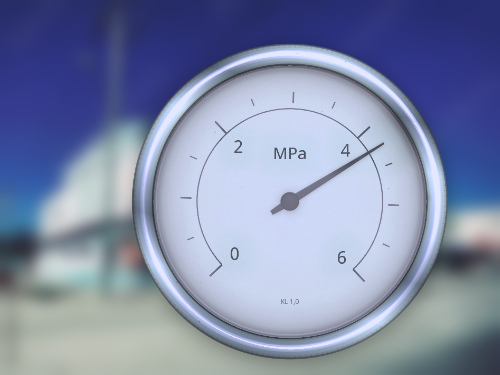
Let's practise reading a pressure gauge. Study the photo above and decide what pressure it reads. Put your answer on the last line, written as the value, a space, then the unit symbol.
4.25 MPa
